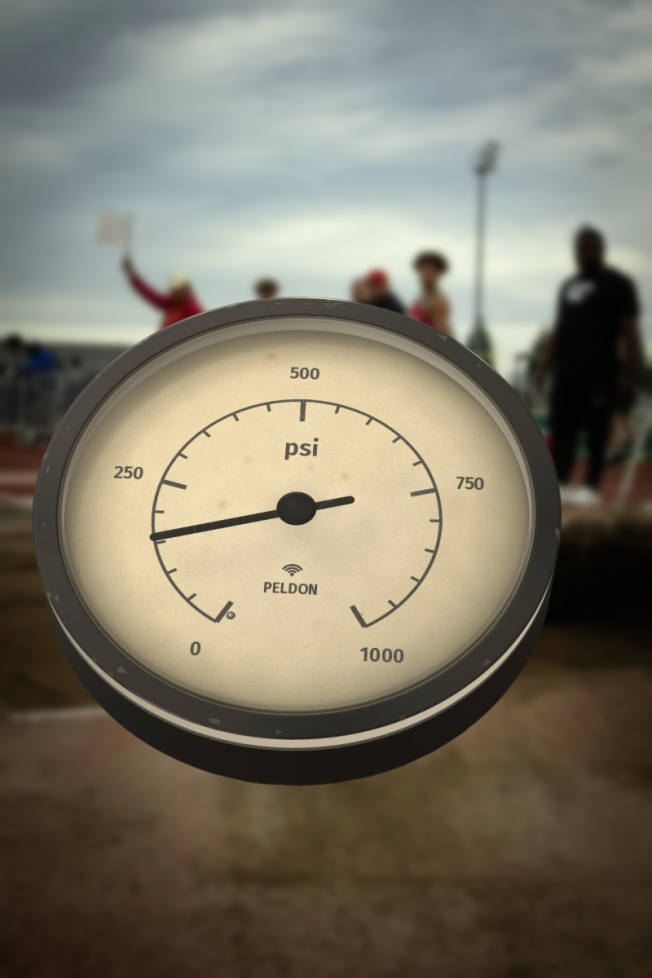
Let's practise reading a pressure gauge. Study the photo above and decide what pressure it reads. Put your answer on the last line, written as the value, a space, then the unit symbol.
150 psi
